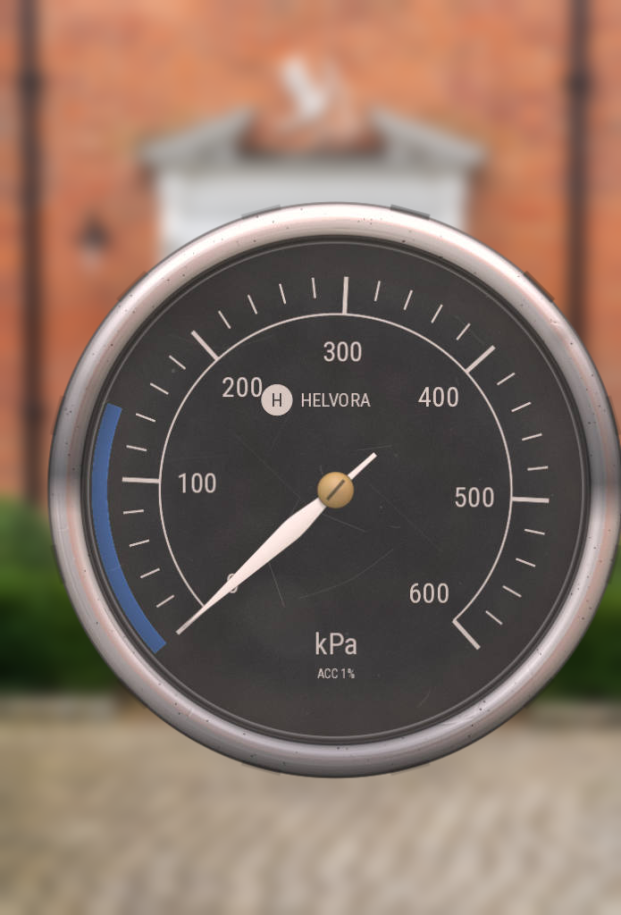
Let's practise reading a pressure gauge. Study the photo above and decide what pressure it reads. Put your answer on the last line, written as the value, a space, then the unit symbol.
0 kPa
